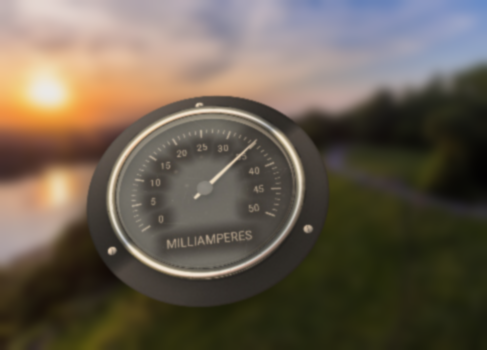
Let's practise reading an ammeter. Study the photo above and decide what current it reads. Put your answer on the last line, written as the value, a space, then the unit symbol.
35 mA
